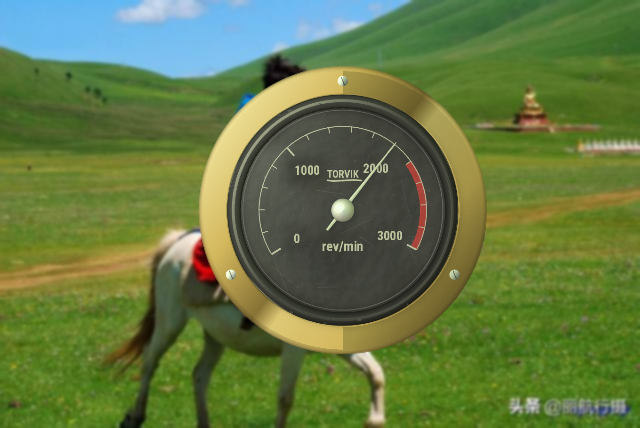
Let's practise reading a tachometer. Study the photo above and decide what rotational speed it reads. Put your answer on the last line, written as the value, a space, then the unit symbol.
2000 rpm
